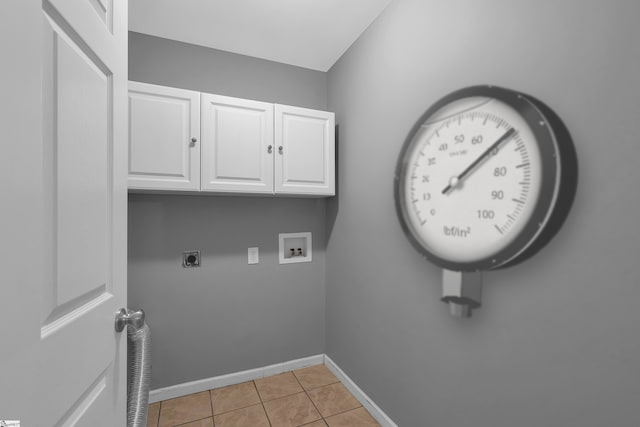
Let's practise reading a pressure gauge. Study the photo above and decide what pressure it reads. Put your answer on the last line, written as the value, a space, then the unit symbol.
70 psi
